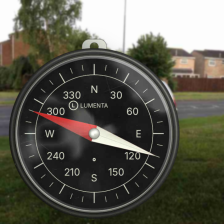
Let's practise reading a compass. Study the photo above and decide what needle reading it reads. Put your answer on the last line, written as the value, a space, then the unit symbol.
290 °
